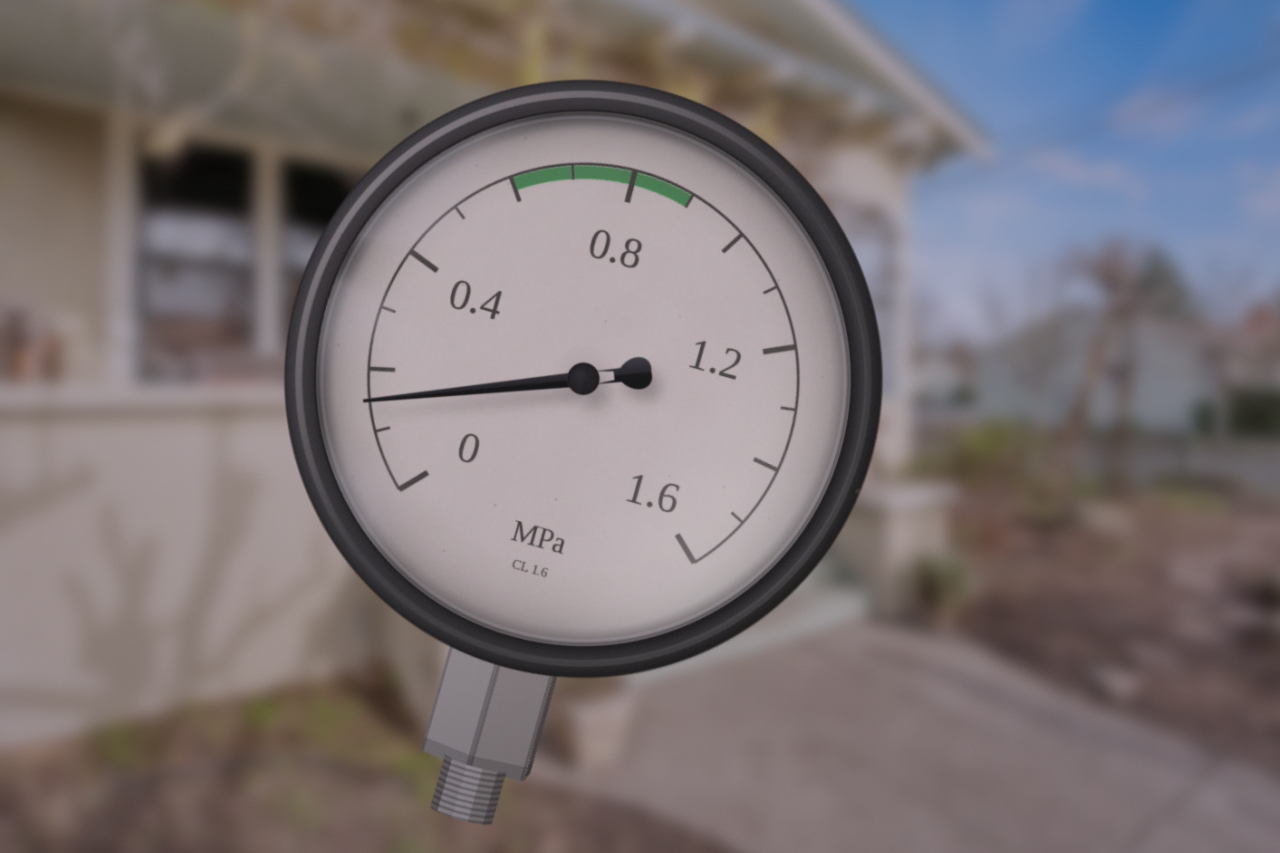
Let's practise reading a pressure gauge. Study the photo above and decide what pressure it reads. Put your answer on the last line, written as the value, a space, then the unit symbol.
0.15 MPa
